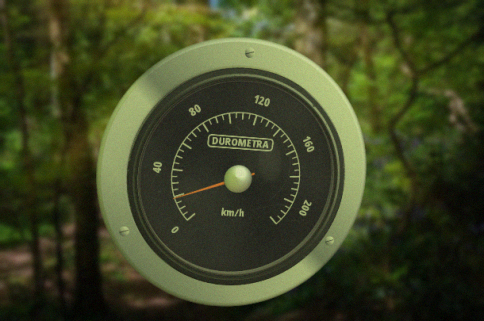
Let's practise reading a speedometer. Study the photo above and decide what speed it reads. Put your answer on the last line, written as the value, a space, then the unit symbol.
20 km/h
